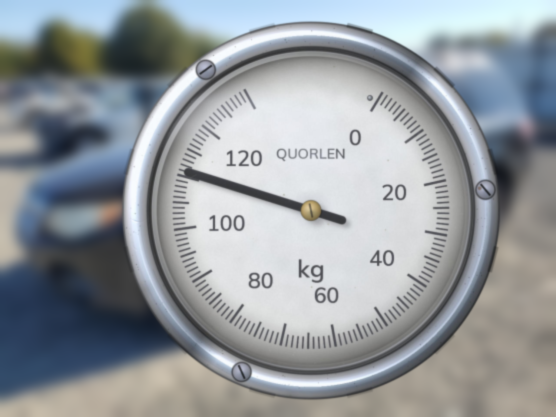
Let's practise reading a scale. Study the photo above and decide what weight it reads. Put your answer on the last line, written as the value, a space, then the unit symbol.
111 kg
